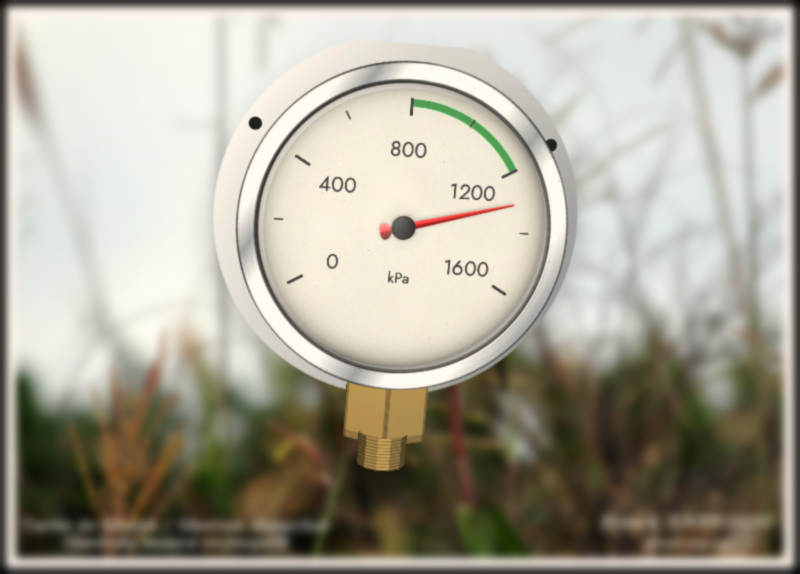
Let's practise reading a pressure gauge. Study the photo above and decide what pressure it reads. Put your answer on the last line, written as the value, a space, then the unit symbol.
1300 kPa
